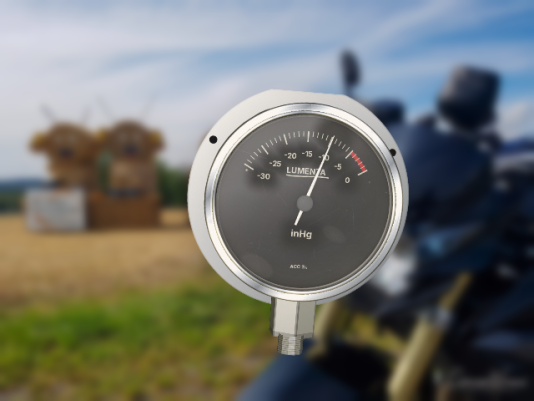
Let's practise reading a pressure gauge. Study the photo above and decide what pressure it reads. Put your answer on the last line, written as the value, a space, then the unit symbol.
-10 inHg
